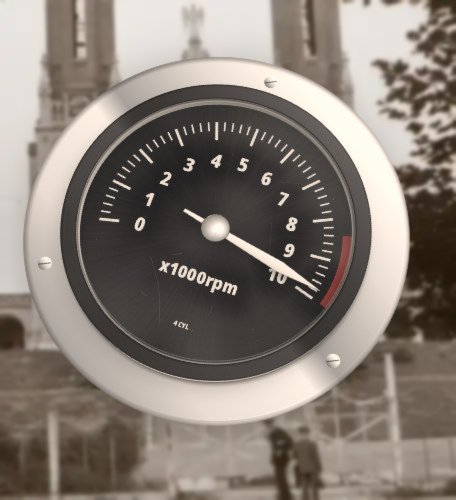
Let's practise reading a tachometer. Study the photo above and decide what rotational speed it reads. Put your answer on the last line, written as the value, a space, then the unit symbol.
9800 rpm
